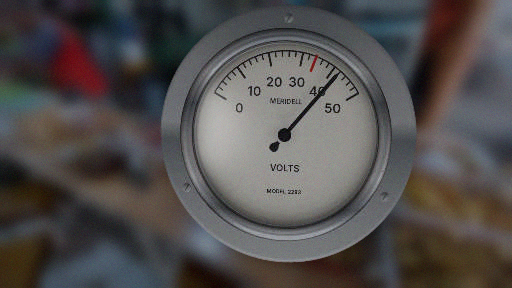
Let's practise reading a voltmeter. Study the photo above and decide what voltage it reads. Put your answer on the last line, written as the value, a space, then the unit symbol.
42 V
